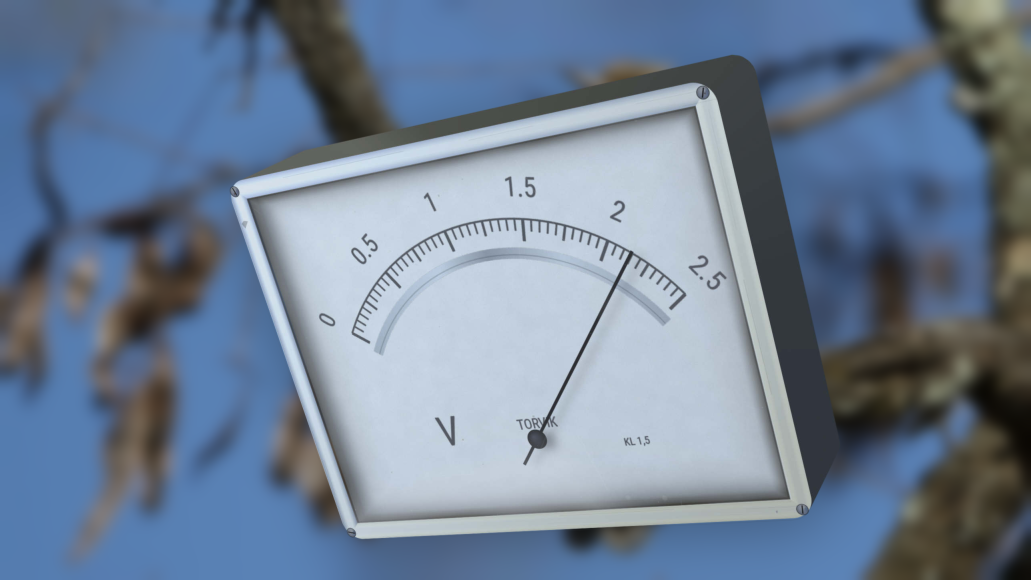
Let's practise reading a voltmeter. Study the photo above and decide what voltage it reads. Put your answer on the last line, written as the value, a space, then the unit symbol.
2.15 V
